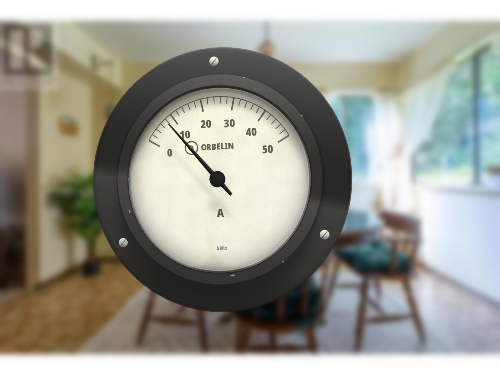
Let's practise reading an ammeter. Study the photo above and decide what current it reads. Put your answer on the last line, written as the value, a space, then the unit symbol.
8 A
